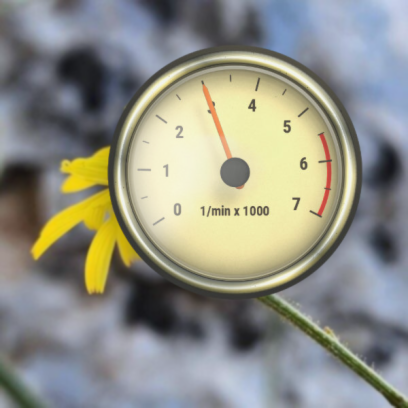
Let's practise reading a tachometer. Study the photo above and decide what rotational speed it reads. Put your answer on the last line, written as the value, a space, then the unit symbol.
3000 rpm
